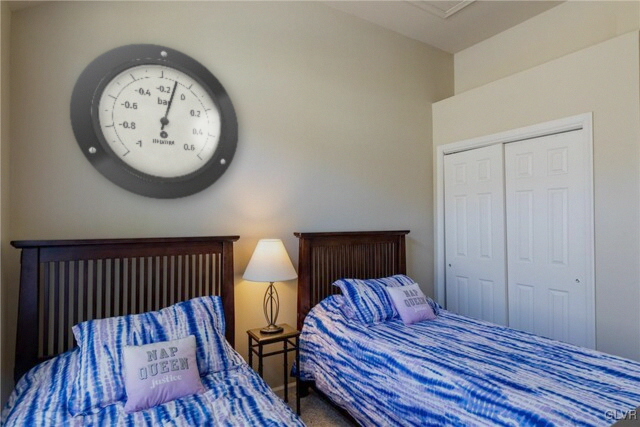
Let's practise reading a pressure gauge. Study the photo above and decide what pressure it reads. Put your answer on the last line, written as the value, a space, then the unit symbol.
-0.1 bar
